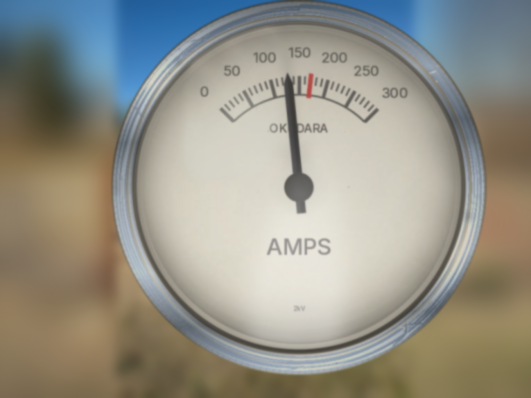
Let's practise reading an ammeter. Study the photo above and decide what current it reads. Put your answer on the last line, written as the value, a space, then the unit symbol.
130 A
